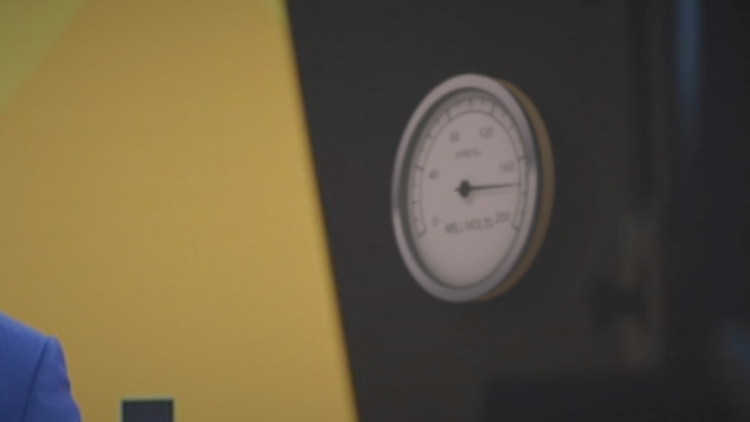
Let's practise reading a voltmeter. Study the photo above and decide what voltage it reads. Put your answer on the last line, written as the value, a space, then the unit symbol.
175 mV
